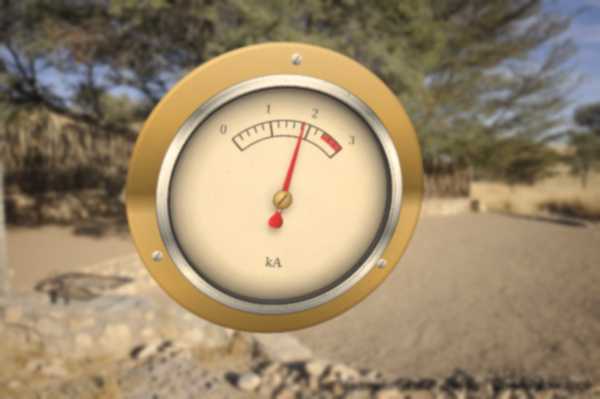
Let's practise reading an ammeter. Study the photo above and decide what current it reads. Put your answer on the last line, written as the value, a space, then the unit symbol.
1.8 kA
